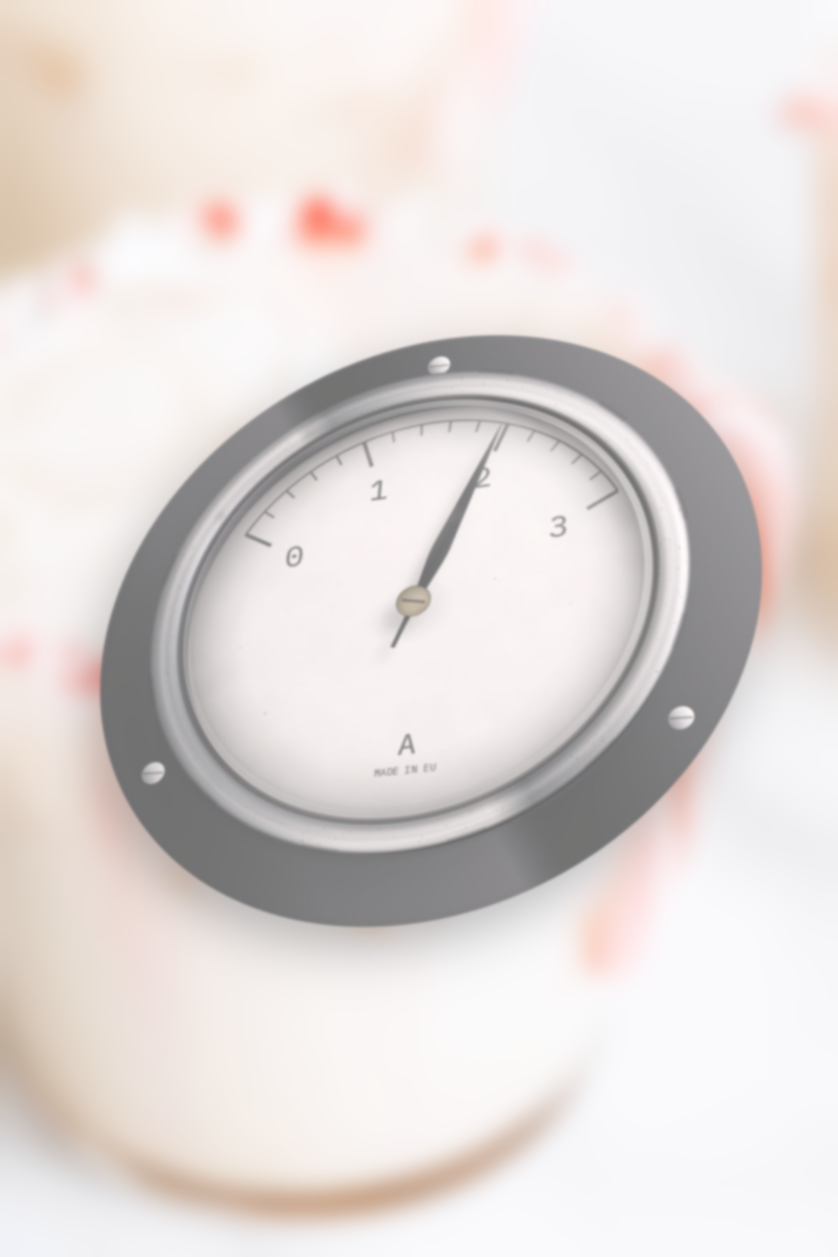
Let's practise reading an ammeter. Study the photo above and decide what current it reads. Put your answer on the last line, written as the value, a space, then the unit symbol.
2 A
